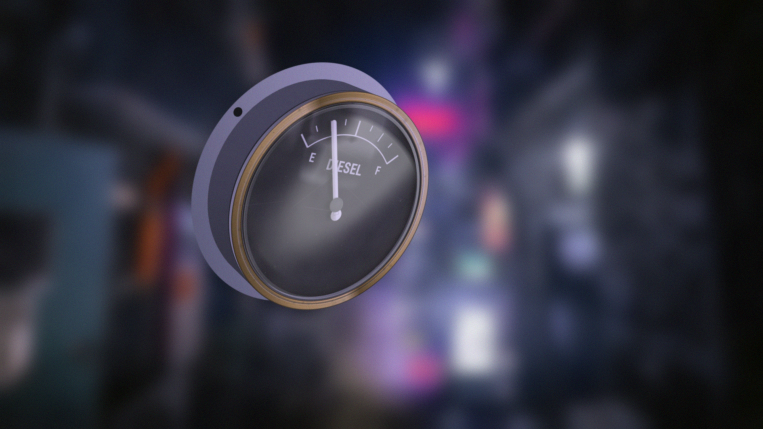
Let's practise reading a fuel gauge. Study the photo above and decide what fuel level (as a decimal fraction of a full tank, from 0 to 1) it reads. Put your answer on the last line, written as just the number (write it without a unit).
0.25
